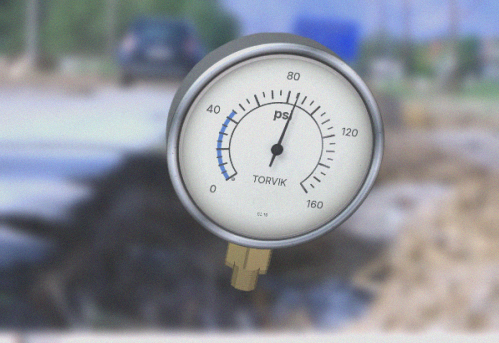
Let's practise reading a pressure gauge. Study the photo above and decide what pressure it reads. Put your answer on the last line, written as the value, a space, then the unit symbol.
85 psi
